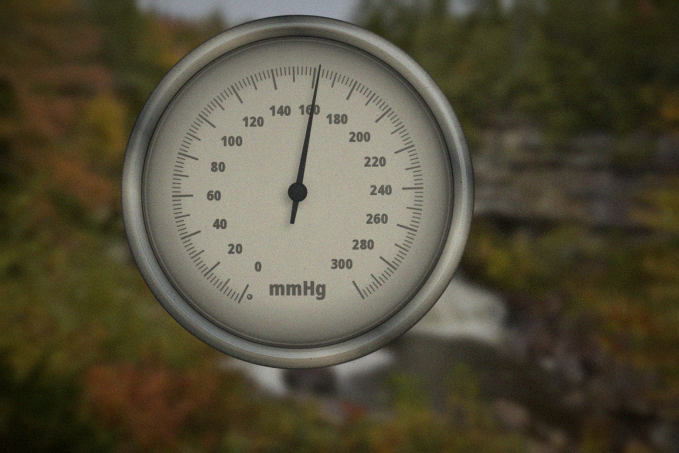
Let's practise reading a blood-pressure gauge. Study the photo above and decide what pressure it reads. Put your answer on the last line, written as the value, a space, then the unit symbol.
162 mmHg
